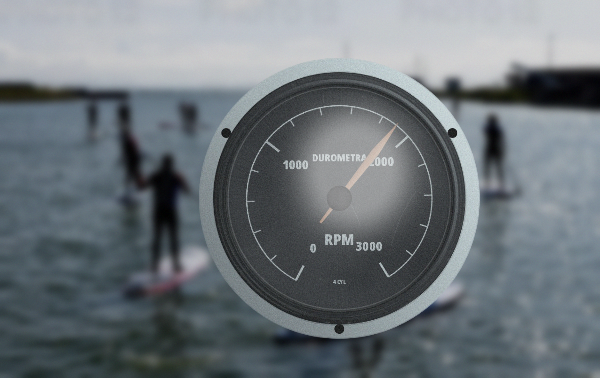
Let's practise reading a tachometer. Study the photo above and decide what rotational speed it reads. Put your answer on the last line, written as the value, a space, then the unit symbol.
1900 rpm
